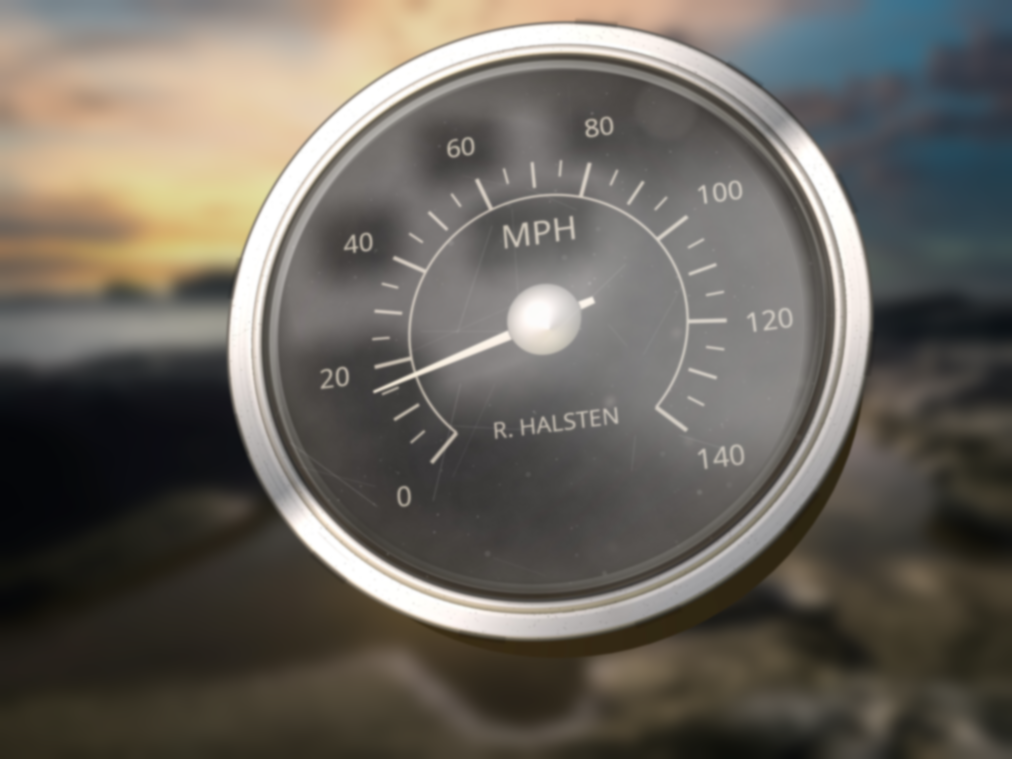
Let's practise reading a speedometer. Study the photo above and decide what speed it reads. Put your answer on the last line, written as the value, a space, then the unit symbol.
15 mph
